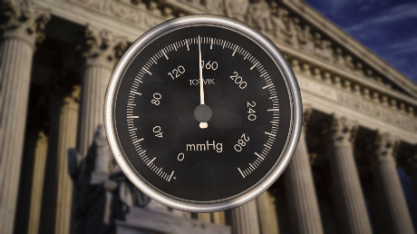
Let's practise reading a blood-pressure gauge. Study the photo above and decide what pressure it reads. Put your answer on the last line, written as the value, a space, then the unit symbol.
150 mmHg
